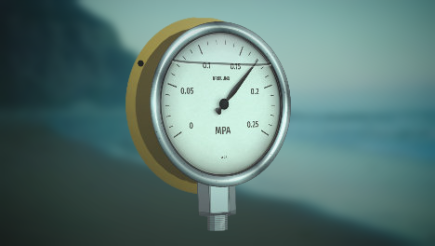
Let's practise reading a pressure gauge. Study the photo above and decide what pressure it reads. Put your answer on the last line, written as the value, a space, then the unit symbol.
0.17 MPa
